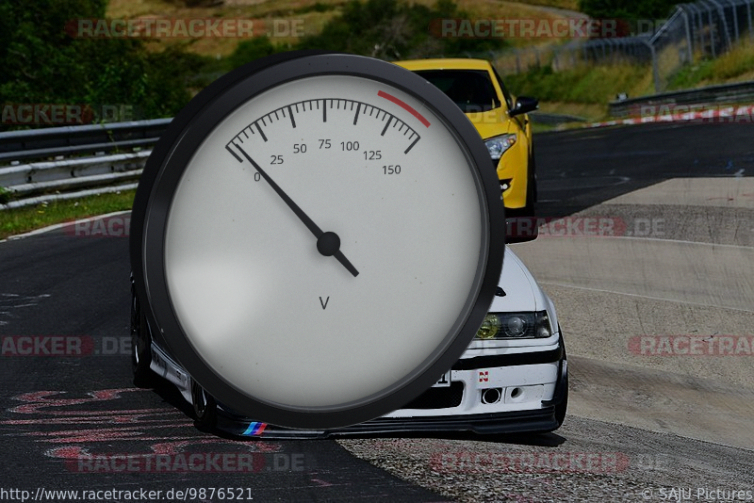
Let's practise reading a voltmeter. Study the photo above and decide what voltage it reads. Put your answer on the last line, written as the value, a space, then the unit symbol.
5 V
